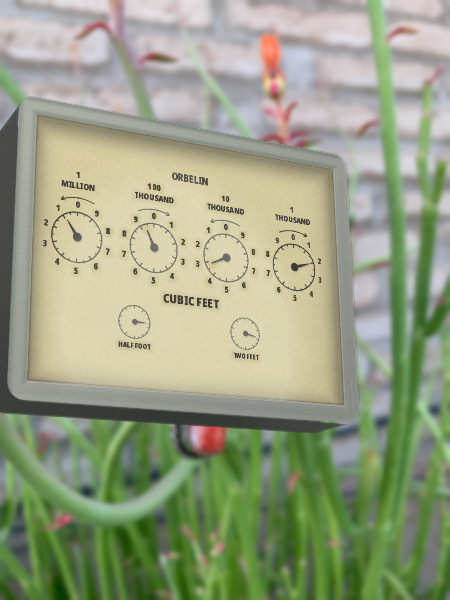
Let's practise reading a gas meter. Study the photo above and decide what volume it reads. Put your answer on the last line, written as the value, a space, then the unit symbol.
93200 ft³
